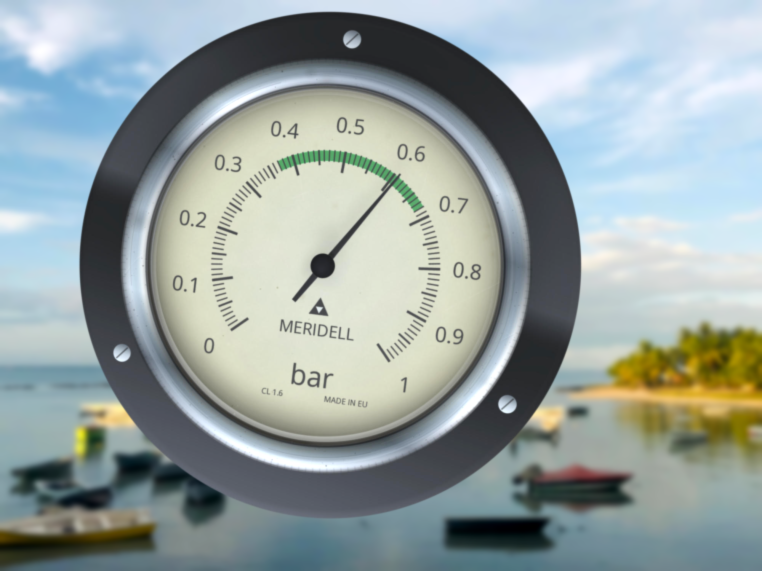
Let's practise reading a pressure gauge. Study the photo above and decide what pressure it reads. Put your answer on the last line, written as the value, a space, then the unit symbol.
0.61 bar
